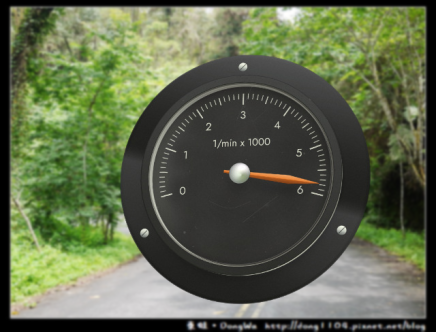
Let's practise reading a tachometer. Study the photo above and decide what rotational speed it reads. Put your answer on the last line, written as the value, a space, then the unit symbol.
5800 rpm
